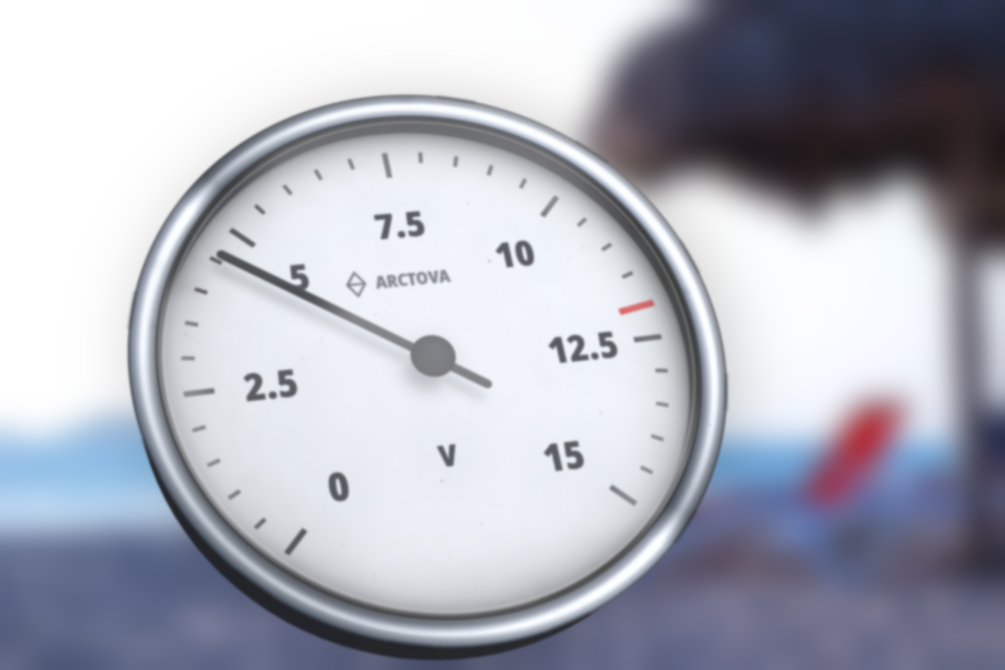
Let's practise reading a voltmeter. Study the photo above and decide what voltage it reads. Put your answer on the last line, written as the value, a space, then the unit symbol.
4.5 V
